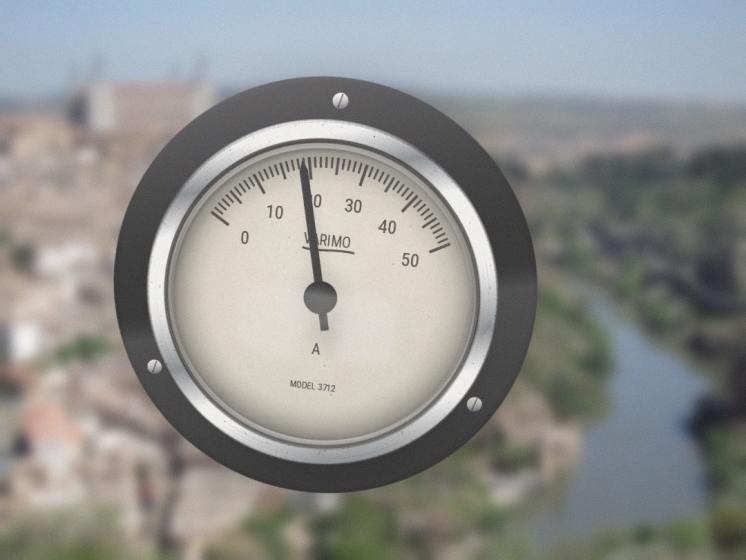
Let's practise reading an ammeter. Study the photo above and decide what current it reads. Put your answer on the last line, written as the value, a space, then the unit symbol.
19 A
